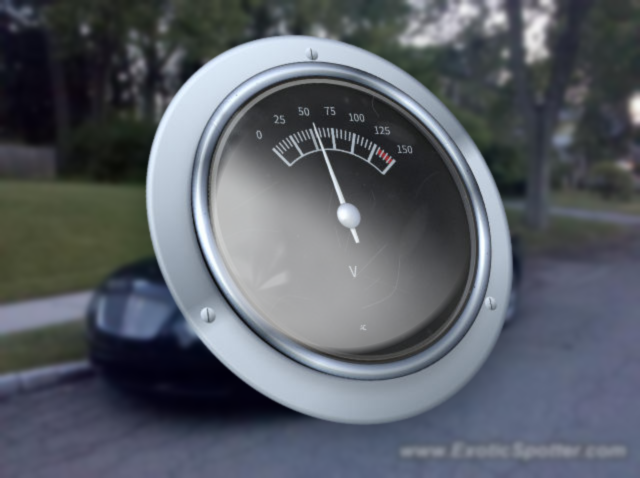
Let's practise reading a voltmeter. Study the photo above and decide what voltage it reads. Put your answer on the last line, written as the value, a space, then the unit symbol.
50 V
